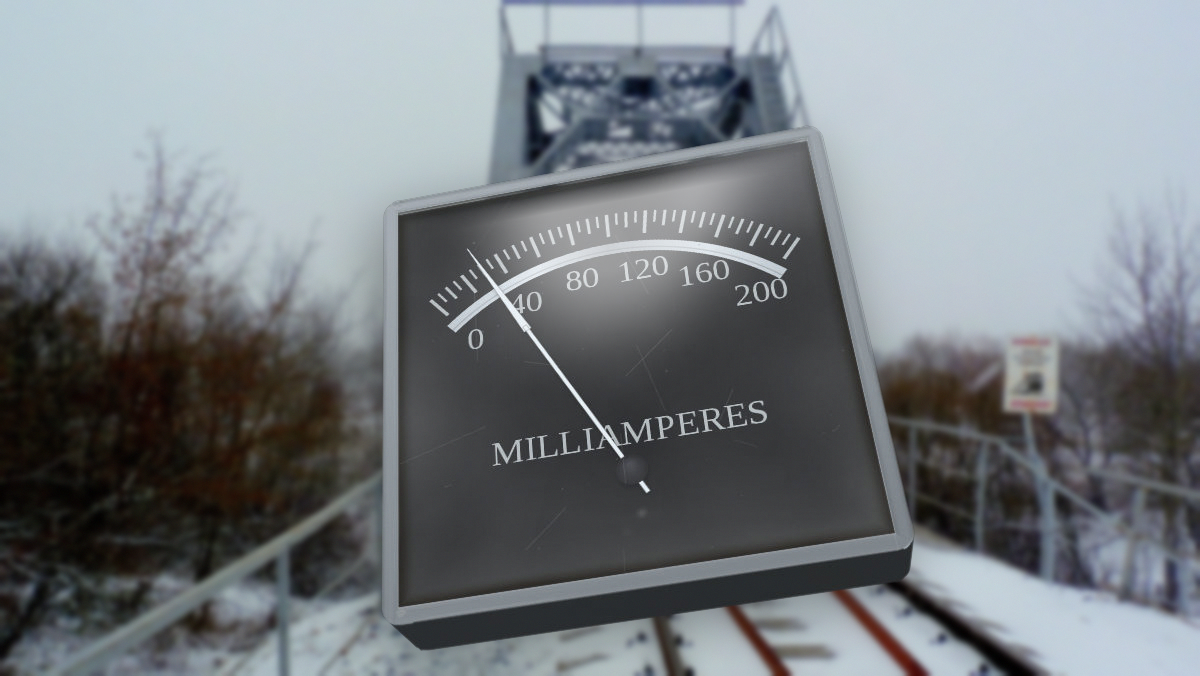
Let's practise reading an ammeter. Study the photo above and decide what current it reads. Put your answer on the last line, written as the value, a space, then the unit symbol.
30 mA
